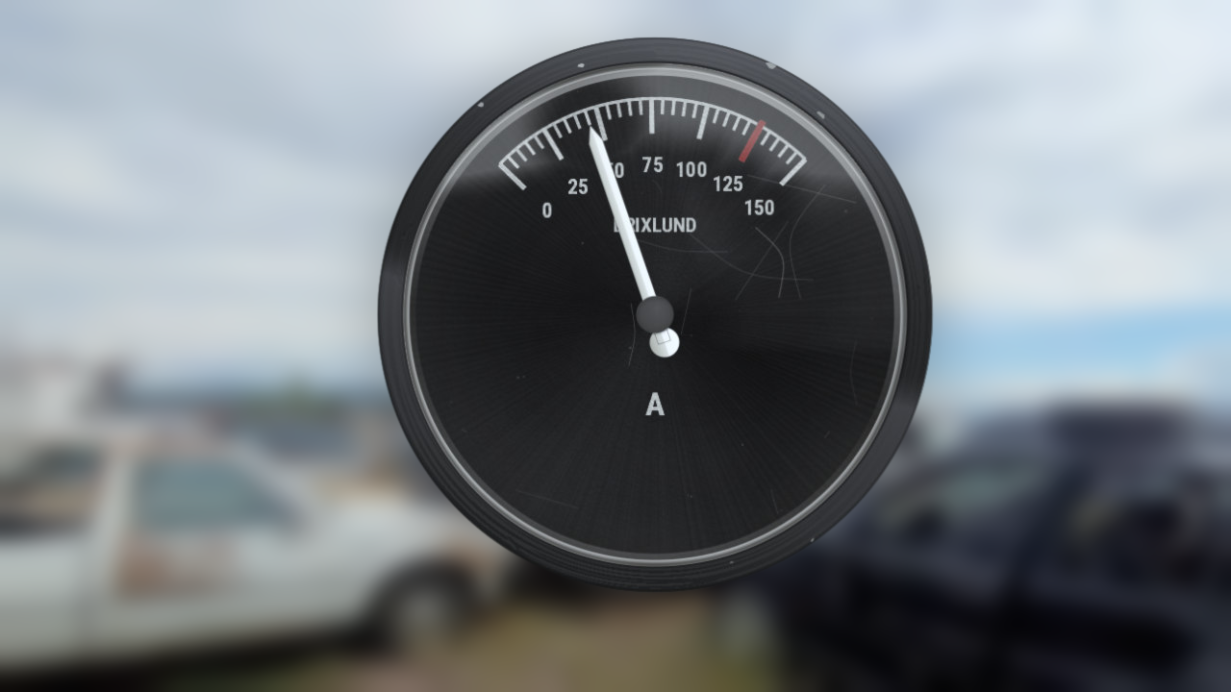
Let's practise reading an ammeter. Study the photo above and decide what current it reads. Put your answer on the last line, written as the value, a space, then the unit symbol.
45 A
